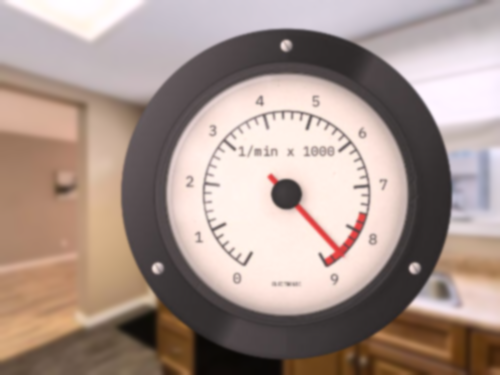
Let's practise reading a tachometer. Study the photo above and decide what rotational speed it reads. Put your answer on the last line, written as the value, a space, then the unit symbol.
8600 rpm
